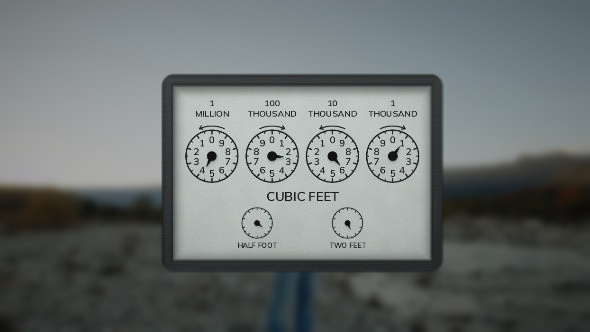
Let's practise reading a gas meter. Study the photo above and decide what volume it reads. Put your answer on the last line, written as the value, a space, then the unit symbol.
426100 ft³
